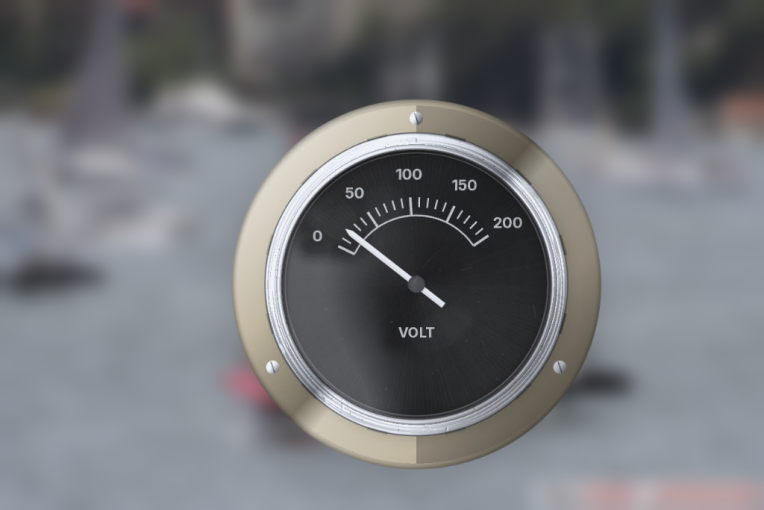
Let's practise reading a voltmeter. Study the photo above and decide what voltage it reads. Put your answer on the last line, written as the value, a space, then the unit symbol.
20 V
